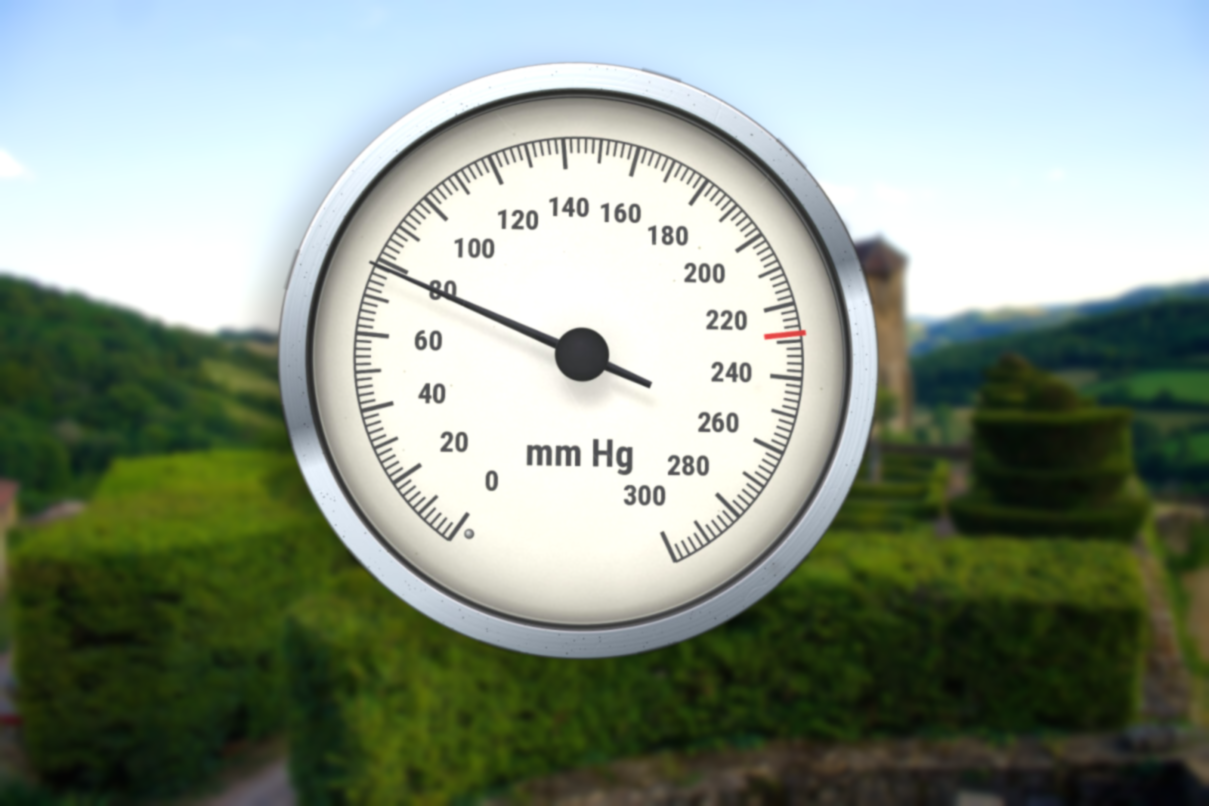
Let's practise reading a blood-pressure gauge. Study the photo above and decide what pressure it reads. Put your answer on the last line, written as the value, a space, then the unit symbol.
78 mmHg
